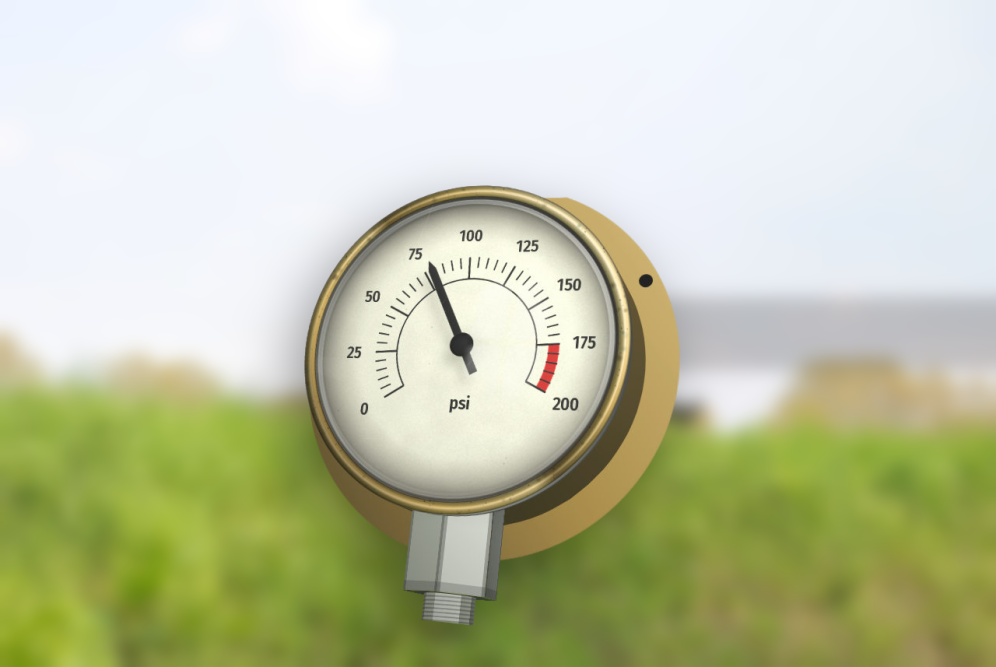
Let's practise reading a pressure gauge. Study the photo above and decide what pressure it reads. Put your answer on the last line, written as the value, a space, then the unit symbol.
80 psi
